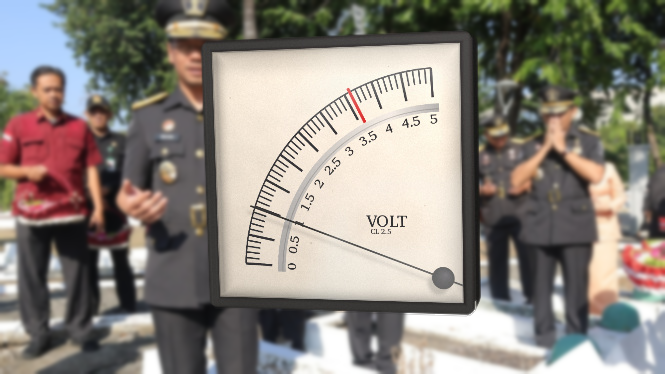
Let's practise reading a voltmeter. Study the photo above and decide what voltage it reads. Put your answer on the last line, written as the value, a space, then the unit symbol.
1 V
